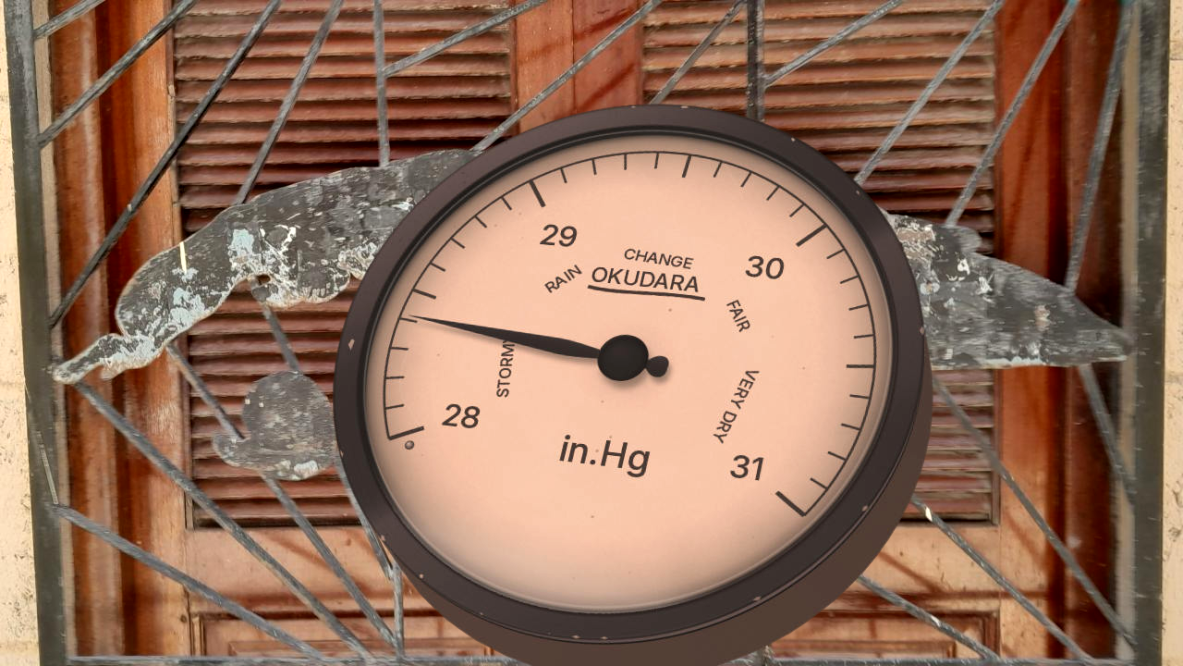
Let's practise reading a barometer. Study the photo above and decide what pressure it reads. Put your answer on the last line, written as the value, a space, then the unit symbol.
28.4 inHg
